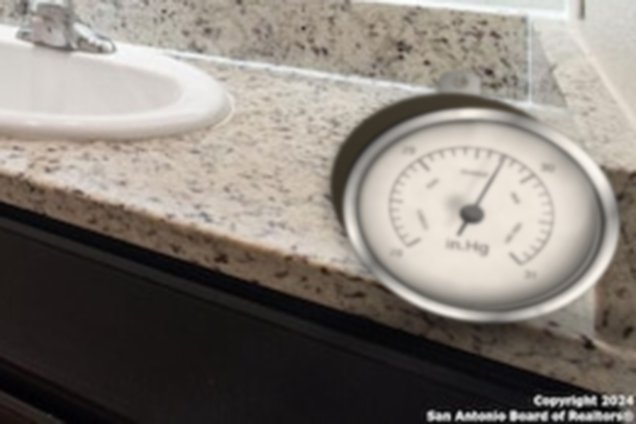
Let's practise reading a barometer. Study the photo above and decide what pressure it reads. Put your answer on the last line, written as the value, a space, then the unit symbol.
29.7 inHg
